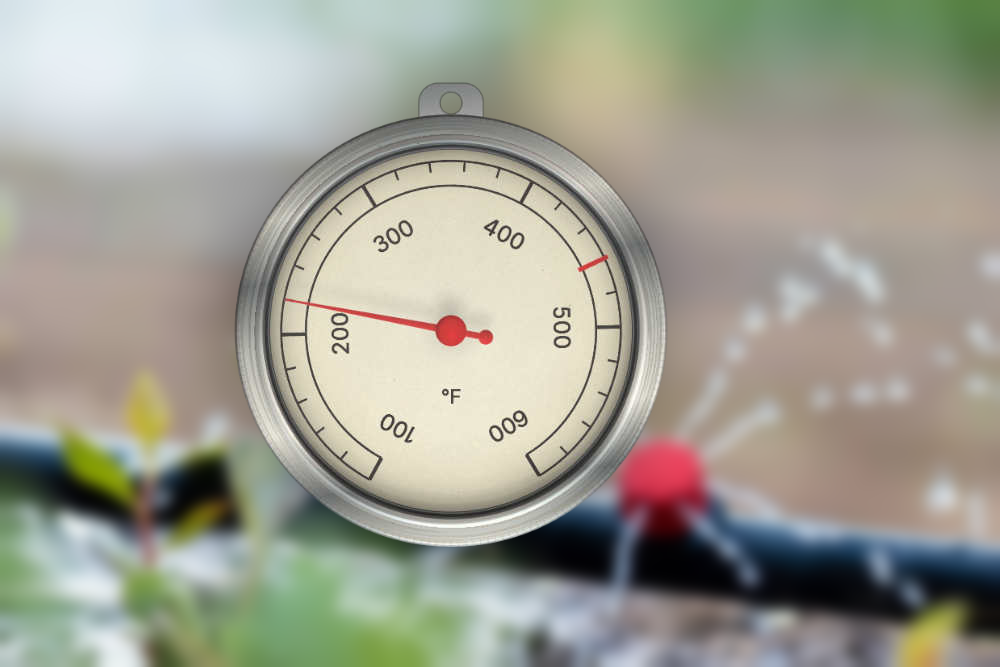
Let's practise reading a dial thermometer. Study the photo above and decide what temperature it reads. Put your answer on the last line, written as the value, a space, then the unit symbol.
220 °F
